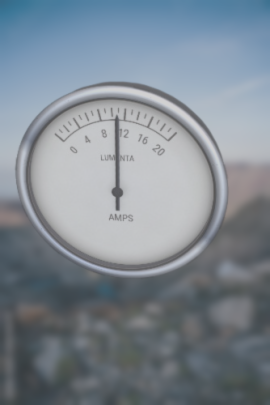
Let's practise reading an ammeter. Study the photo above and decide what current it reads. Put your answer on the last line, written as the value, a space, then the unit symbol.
11 A
